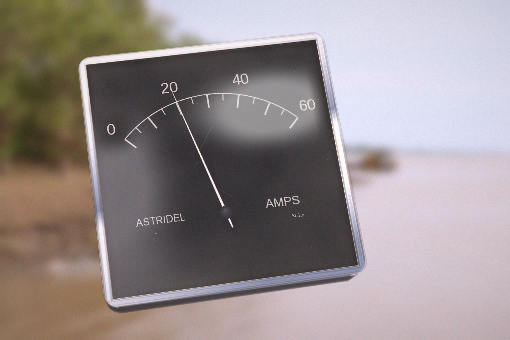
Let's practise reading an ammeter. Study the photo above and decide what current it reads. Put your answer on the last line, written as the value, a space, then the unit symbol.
20 A
